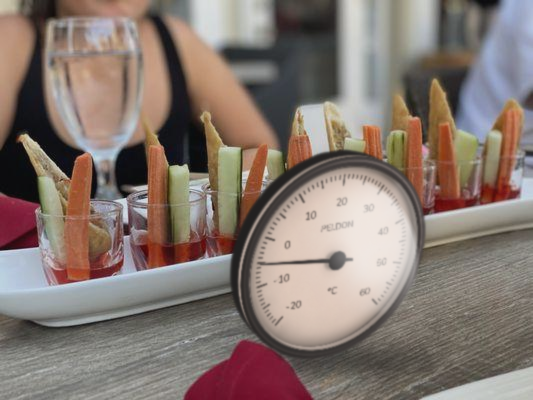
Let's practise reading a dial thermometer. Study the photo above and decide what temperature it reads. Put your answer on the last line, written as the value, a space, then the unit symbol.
-5 °C
